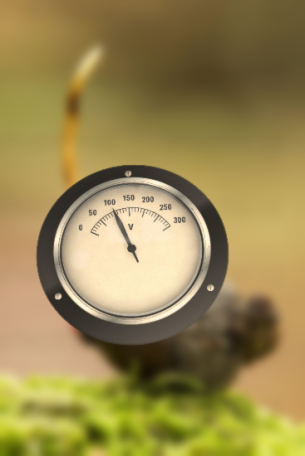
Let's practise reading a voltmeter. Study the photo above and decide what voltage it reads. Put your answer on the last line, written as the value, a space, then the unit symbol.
100 V
